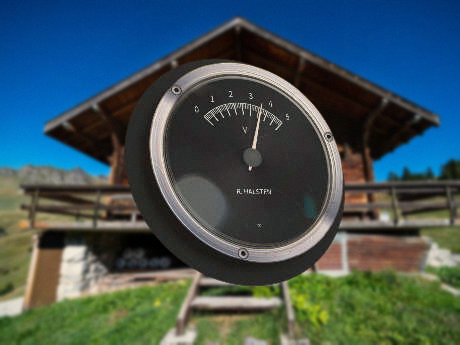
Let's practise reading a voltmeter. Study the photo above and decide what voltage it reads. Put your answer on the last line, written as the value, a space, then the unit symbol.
3.5 V
